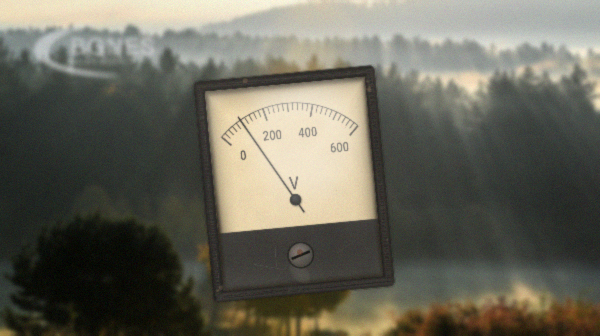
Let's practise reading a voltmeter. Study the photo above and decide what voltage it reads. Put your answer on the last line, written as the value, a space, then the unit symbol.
100 V
